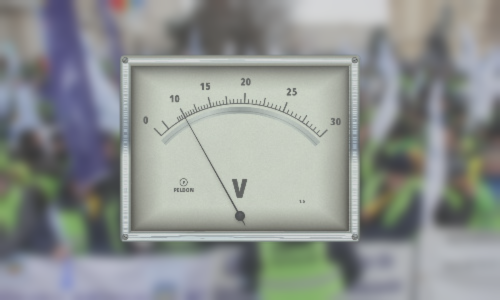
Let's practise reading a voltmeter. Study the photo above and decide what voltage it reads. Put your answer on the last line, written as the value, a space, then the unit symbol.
10 V
